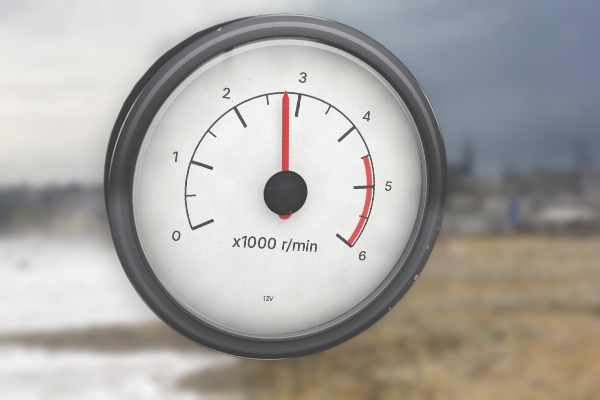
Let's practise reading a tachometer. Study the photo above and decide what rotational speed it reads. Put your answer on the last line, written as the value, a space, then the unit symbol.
2750 rpm
